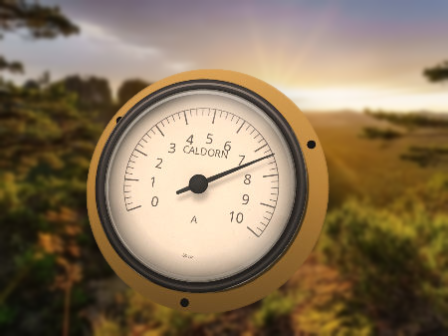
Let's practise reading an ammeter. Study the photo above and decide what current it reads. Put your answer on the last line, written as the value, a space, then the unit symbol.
7.4 A
